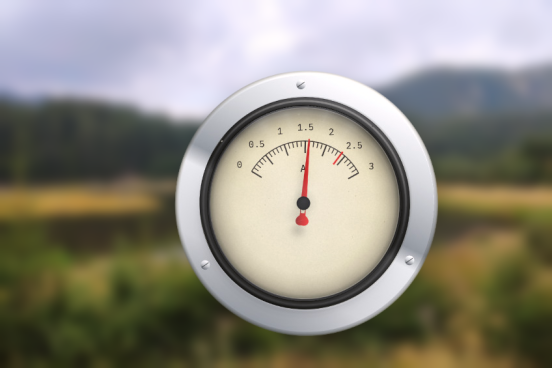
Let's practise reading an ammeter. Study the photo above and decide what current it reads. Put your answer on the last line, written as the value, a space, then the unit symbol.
1.6 A
